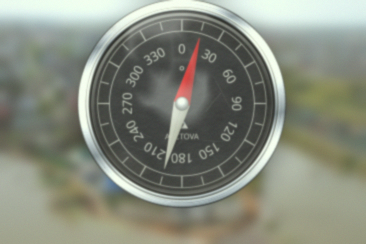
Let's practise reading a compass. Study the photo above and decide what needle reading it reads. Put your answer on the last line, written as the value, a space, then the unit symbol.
15 °
